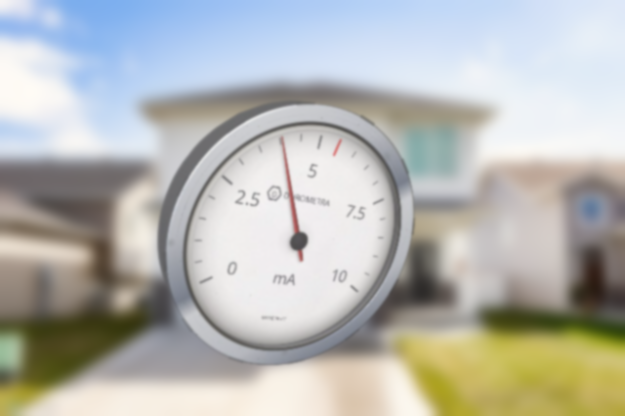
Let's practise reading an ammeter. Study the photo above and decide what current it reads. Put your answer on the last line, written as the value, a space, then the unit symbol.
4 mA
